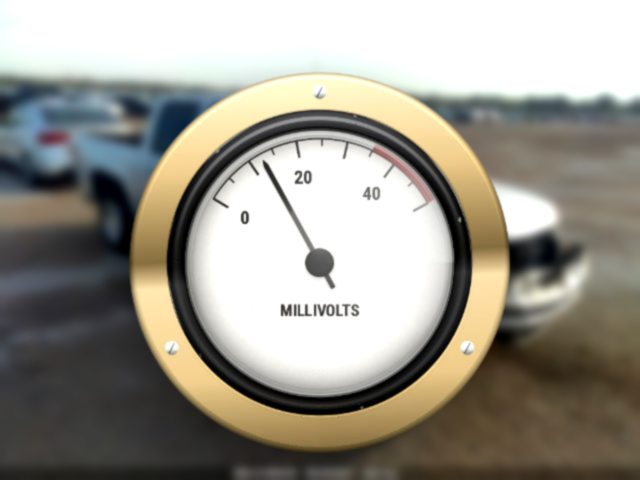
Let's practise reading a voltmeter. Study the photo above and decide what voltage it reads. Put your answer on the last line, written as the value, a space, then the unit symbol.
12.5 mV
